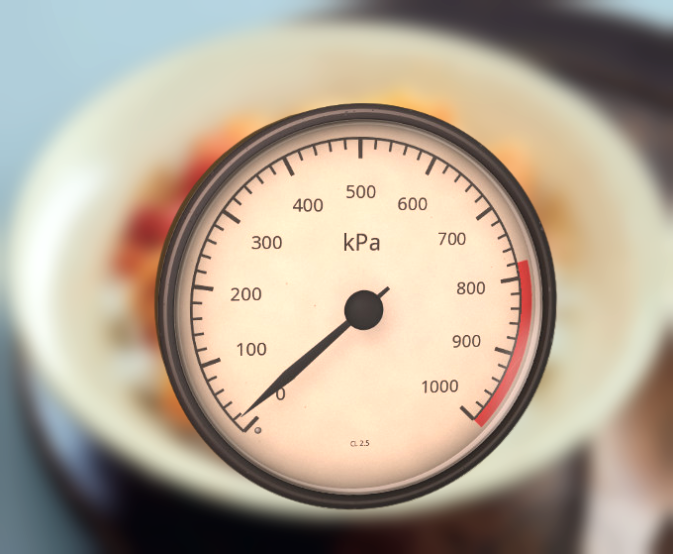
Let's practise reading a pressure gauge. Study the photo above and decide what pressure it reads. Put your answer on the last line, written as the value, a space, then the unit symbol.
20 kPa
